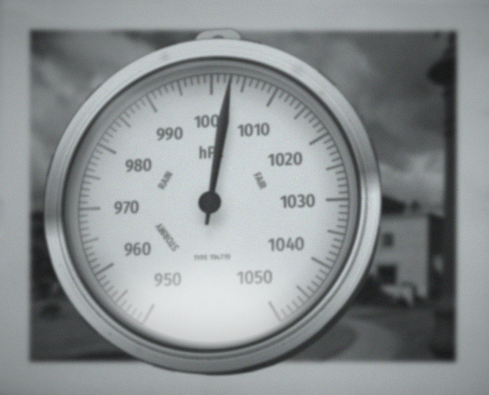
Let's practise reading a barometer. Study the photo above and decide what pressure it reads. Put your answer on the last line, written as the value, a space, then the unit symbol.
1003 hPa
